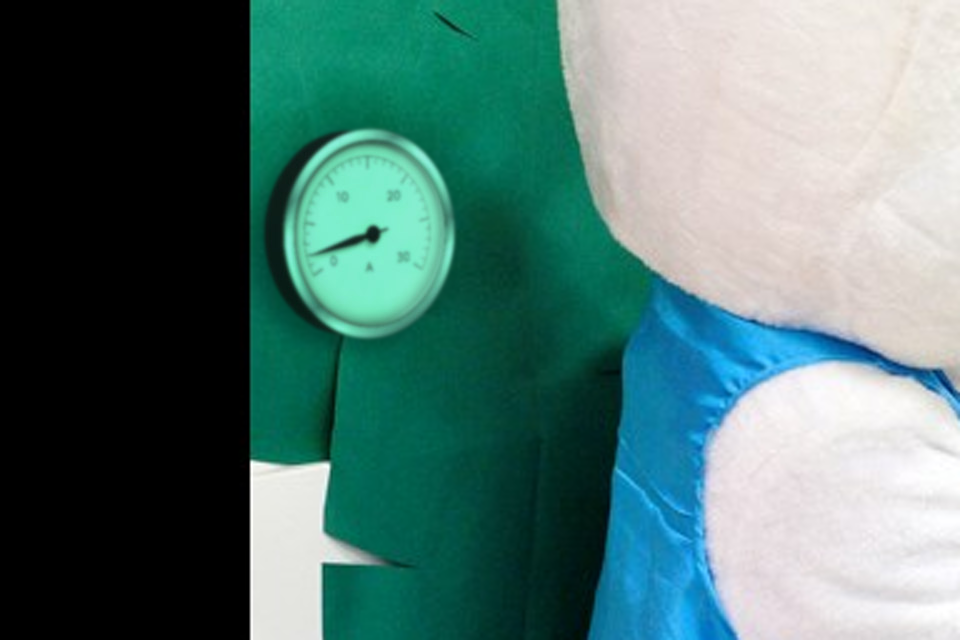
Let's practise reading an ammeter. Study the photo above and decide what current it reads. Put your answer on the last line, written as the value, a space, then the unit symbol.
2 A
